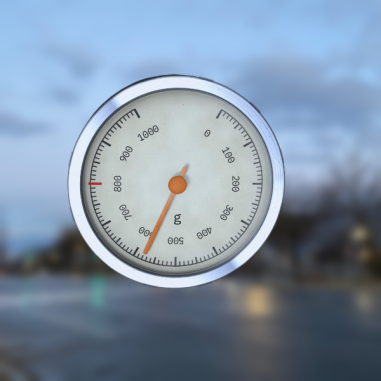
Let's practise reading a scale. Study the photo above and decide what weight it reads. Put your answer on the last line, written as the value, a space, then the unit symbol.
580 g
